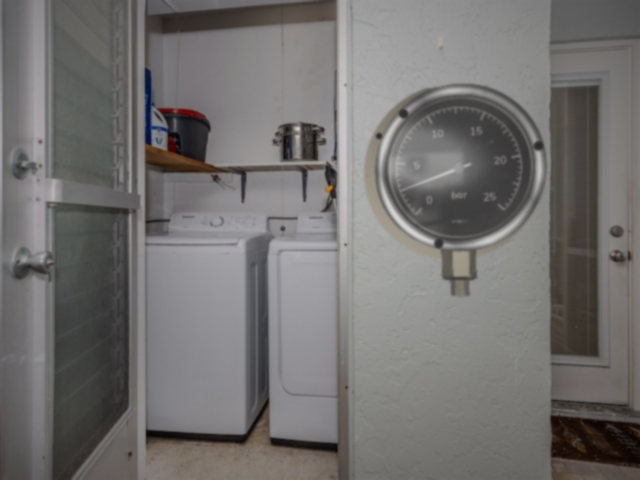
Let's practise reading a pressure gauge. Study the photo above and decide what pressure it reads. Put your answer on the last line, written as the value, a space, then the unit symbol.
2.5 bar
